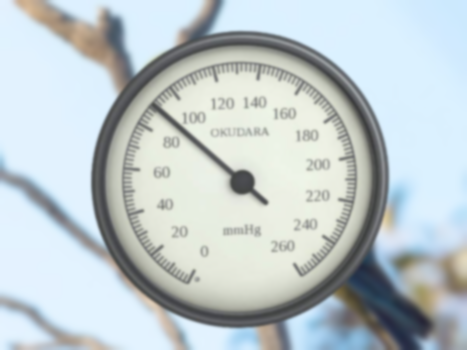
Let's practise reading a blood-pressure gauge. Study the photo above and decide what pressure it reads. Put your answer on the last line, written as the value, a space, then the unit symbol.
90 mmHg
